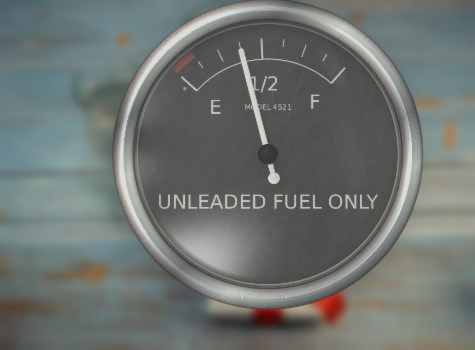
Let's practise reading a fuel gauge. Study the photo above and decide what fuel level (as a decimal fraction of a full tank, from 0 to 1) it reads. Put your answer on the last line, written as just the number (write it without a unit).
0.375
